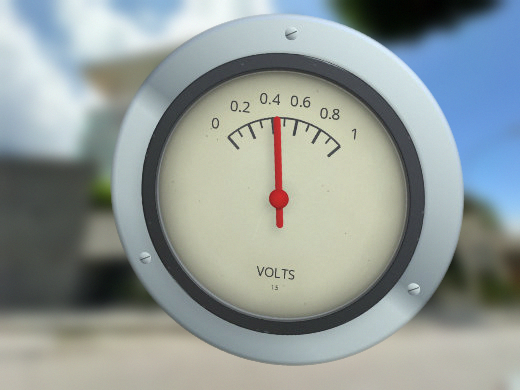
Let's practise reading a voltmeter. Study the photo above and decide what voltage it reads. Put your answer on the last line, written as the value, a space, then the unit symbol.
0.45 V
